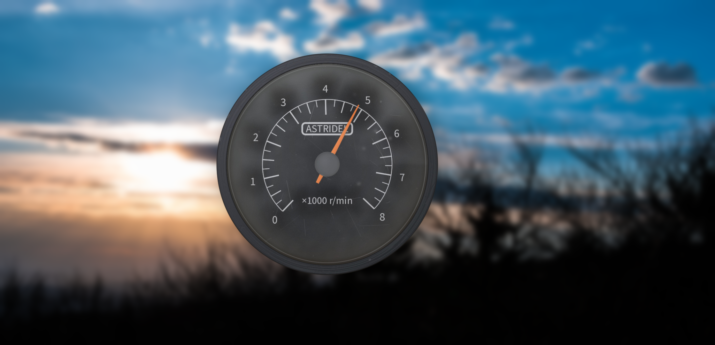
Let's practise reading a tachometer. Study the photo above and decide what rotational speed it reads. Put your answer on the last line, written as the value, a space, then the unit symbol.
4875 rpm
